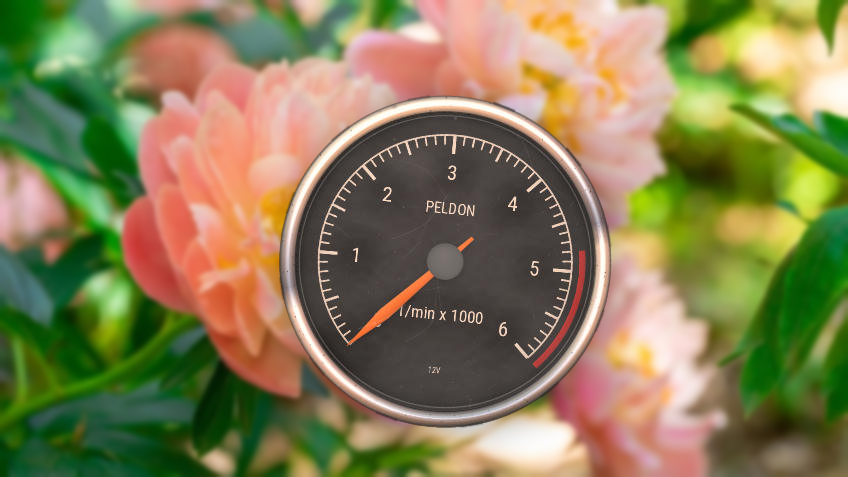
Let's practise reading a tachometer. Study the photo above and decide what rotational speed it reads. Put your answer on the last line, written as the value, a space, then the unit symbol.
0 rpm
